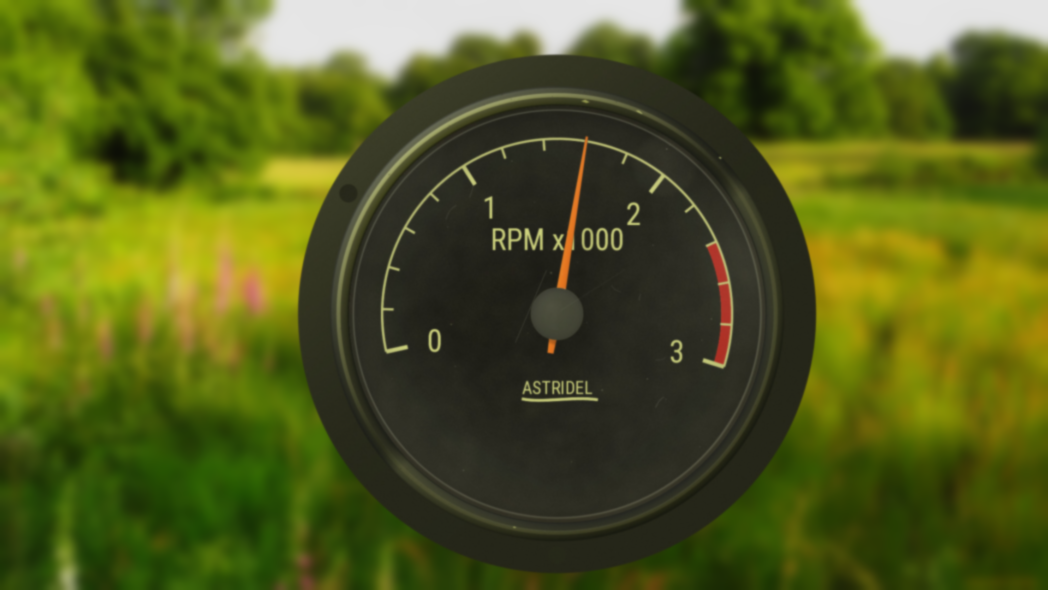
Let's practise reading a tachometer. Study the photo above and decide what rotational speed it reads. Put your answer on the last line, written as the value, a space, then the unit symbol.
1600 rpm
